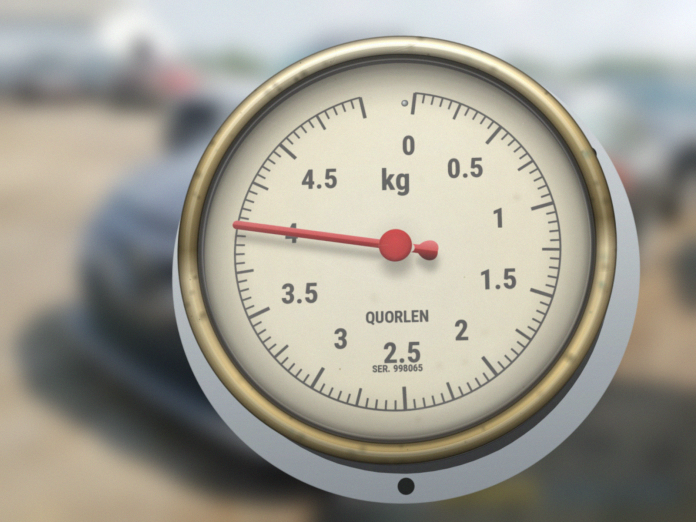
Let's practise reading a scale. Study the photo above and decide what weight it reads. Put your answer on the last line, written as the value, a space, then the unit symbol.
4 kg
